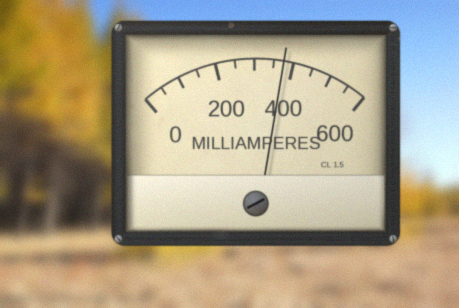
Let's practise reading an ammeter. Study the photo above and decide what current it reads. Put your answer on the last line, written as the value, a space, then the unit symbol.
375 mA
